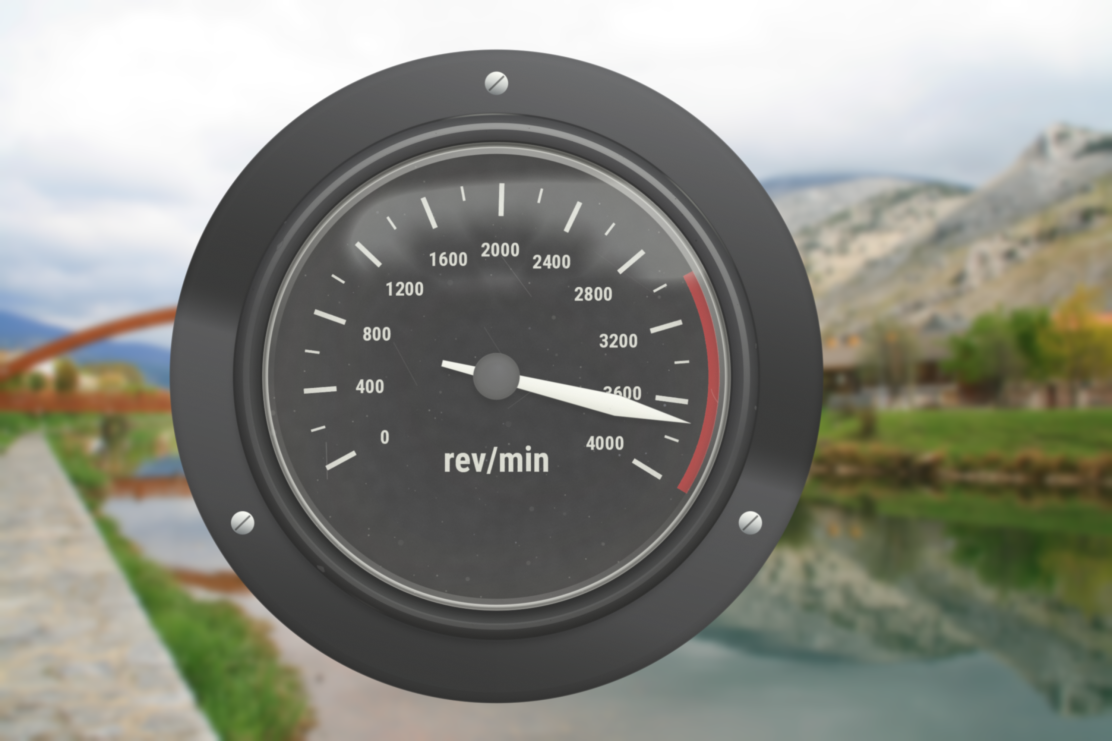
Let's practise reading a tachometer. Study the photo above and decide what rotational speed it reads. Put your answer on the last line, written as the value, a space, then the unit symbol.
3700 rpm
